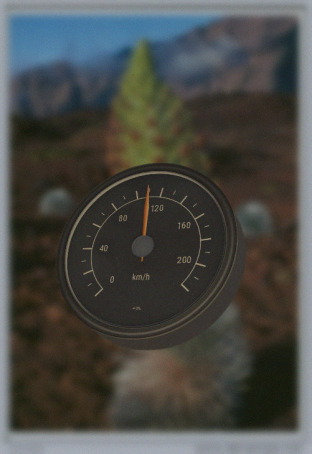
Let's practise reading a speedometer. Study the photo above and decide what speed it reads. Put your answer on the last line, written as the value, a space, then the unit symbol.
110 km/h
